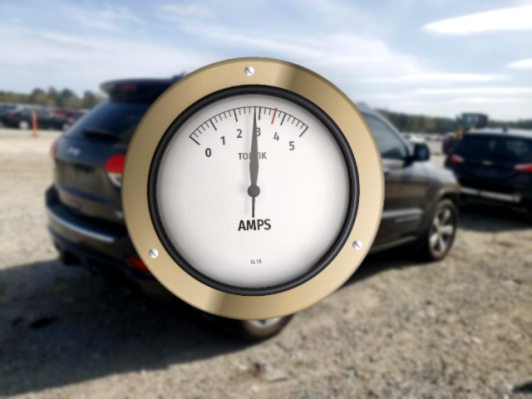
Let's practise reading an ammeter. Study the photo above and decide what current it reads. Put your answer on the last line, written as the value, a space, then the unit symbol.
2.8 A
